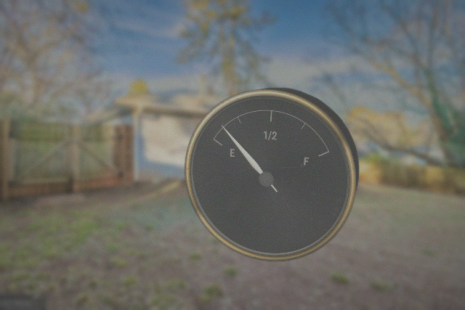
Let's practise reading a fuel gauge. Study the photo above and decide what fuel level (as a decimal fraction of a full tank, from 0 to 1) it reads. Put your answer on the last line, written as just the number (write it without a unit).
0.125
